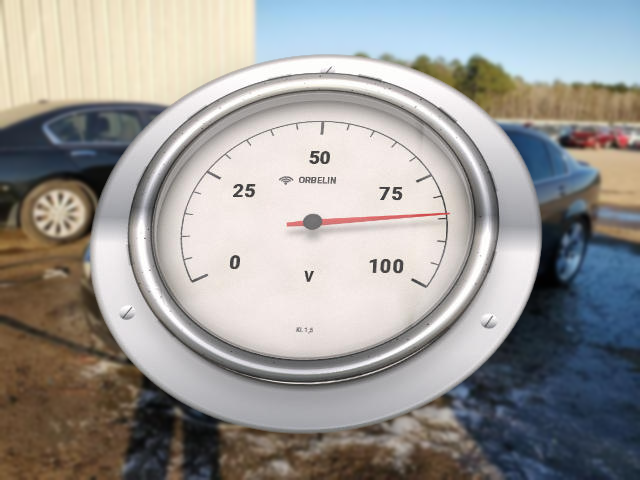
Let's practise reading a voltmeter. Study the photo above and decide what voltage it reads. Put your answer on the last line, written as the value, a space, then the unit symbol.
85 V
